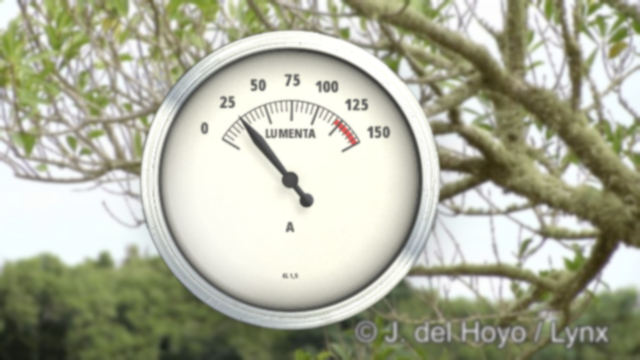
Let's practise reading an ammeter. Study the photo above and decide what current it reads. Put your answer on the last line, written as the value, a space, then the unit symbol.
25 A
